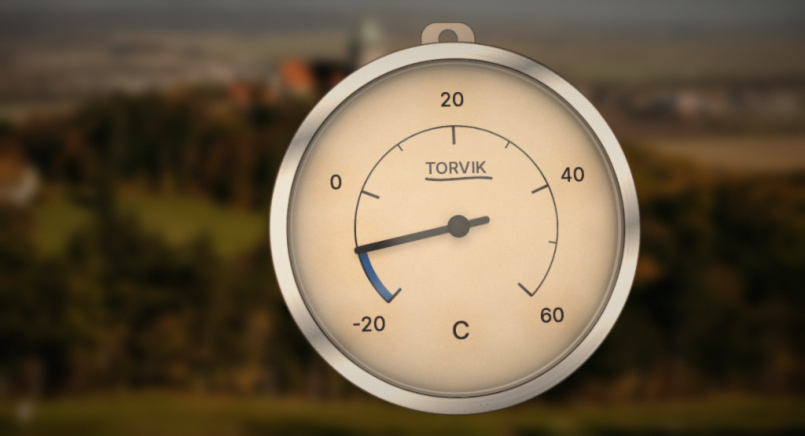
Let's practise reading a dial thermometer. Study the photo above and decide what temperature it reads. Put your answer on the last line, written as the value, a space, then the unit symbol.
-10 °C
